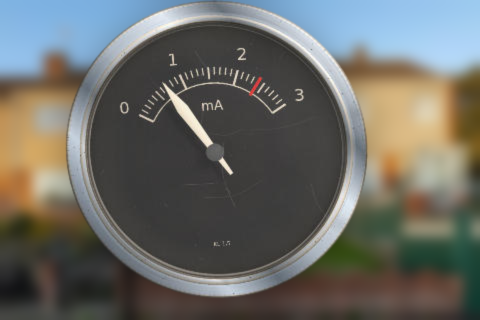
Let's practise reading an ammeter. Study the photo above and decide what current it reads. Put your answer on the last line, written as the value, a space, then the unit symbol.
0.7 mA
